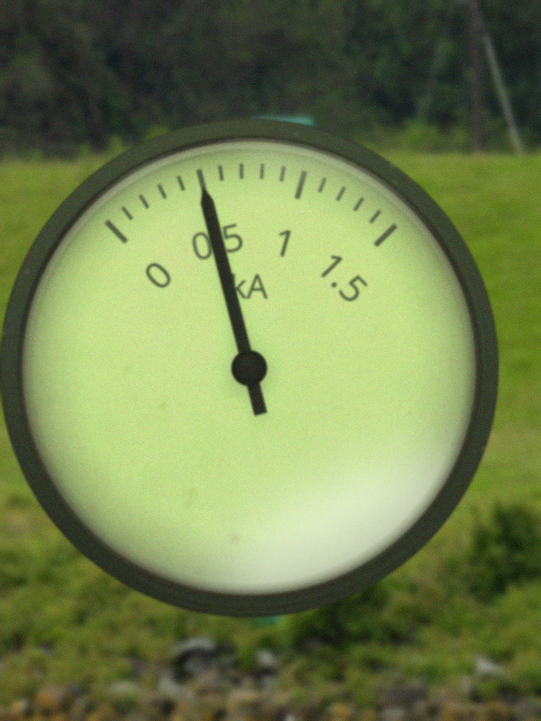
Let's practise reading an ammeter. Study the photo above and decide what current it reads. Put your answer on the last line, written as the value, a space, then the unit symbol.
0.5 kA
